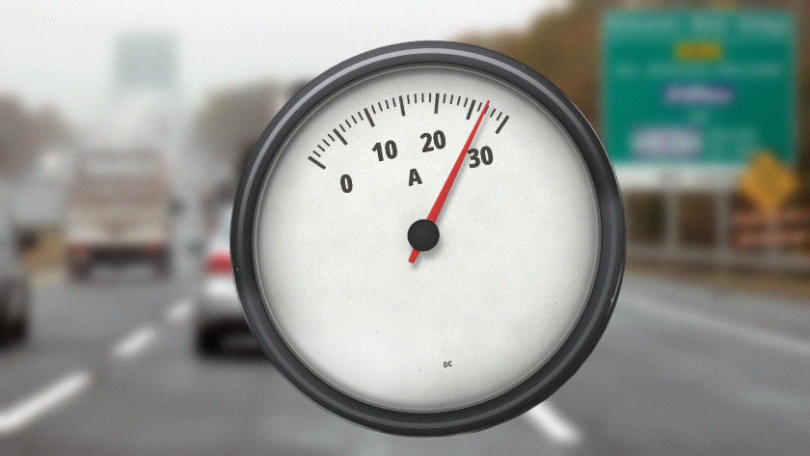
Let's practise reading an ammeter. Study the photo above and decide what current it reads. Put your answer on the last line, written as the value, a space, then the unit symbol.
27 A
